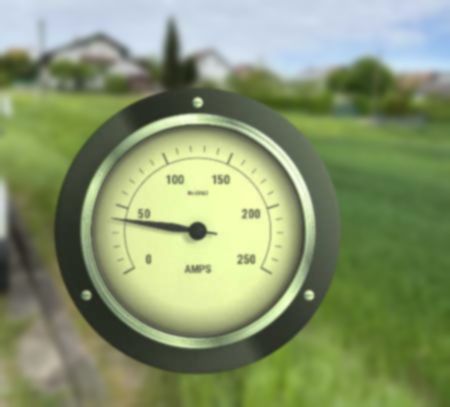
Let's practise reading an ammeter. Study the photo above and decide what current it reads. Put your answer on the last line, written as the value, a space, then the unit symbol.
40 A
